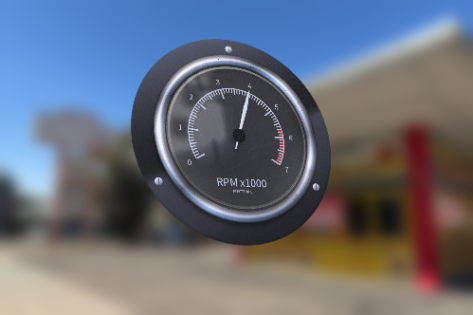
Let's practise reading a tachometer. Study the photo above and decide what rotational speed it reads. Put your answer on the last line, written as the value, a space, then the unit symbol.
4000 rpm
